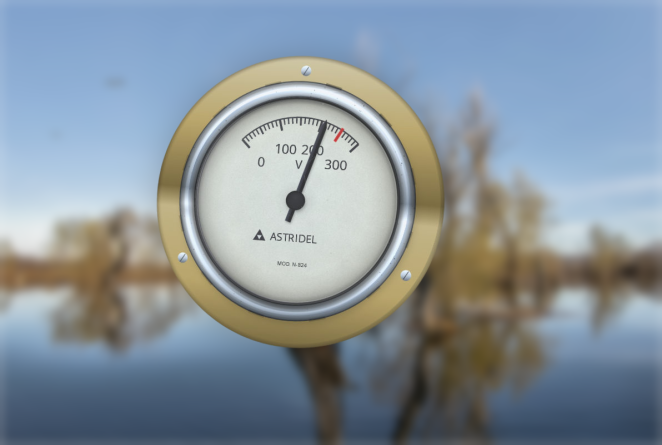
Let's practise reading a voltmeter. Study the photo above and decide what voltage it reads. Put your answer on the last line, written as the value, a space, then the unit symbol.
210 V
